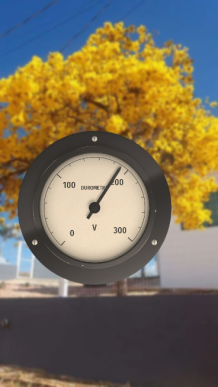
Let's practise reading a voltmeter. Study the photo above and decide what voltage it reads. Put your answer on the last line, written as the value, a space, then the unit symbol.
190 V
